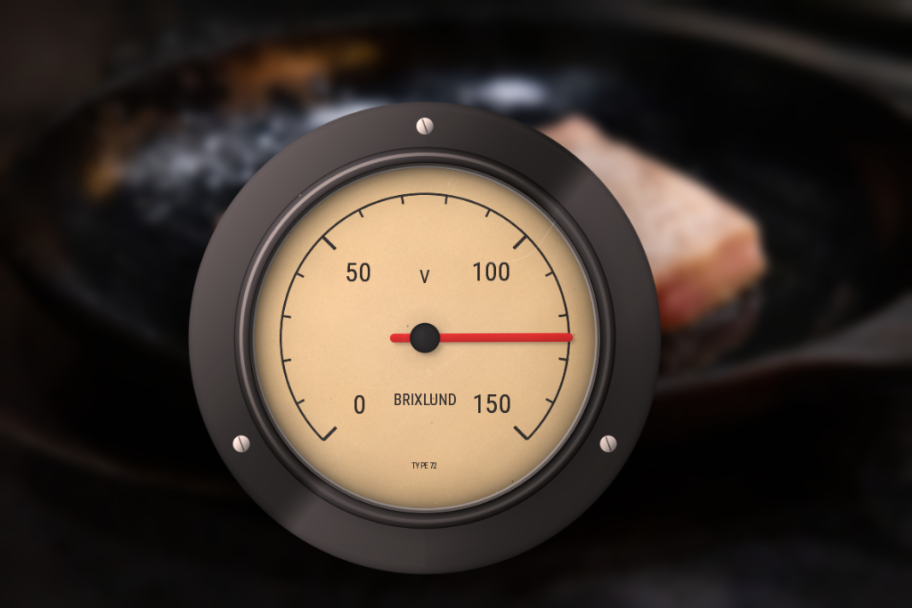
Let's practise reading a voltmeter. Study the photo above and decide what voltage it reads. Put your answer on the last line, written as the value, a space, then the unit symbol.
125 V
